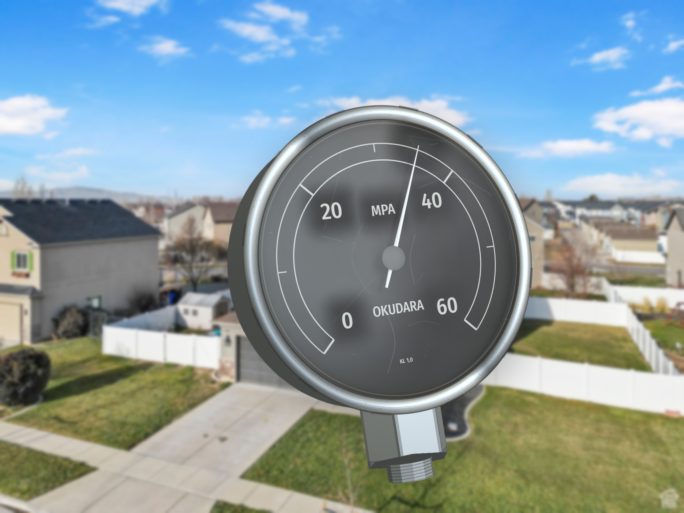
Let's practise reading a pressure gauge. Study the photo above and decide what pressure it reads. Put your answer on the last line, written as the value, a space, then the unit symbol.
35 MPa
